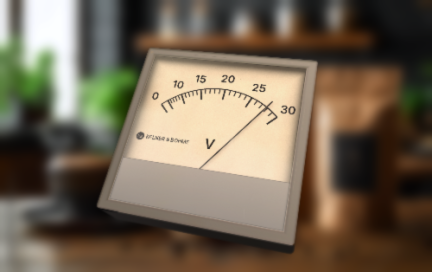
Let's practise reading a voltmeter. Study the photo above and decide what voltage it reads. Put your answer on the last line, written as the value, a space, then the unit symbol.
28 V
